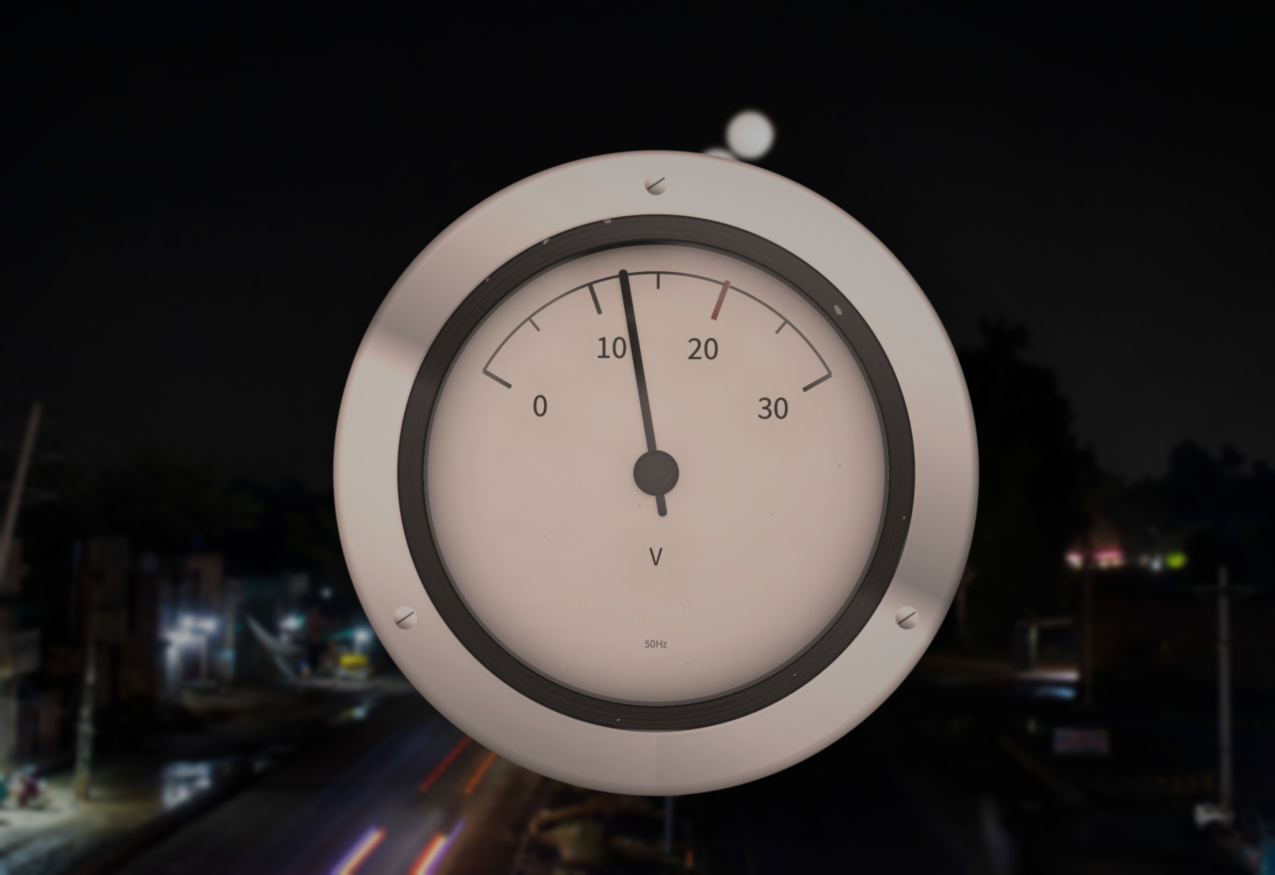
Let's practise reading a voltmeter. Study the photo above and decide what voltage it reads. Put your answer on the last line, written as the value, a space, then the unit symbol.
12.5 V
